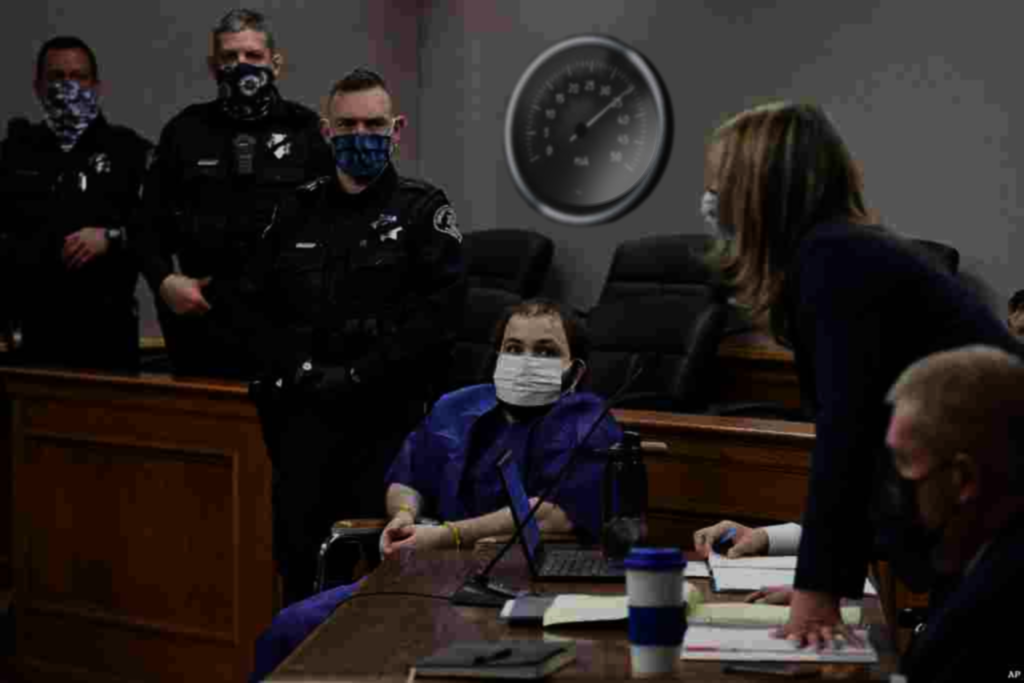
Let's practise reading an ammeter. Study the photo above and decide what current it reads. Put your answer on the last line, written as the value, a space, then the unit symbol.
35 mA
